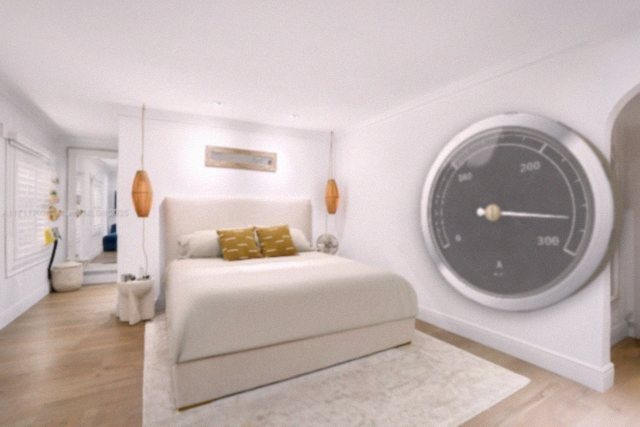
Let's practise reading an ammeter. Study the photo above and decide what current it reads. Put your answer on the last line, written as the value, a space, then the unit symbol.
270 A
